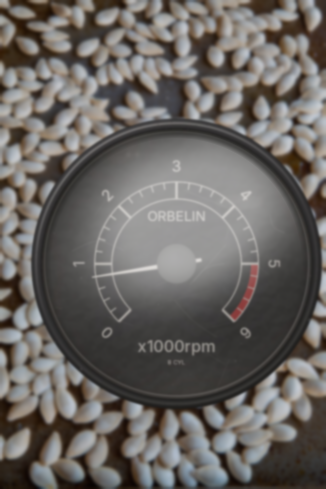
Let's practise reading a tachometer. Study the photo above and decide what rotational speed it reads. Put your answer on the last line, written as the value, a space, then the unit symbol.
800 rpm
